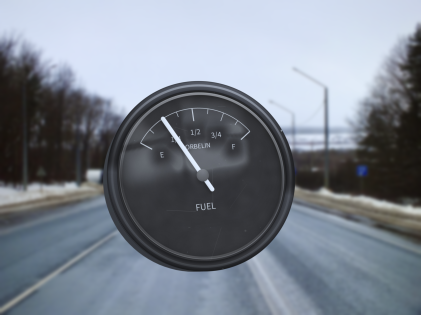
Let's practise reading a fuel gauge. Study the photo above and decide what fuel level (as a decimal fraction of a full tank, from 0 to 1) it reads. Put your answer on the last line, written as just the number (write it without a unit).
0.25
